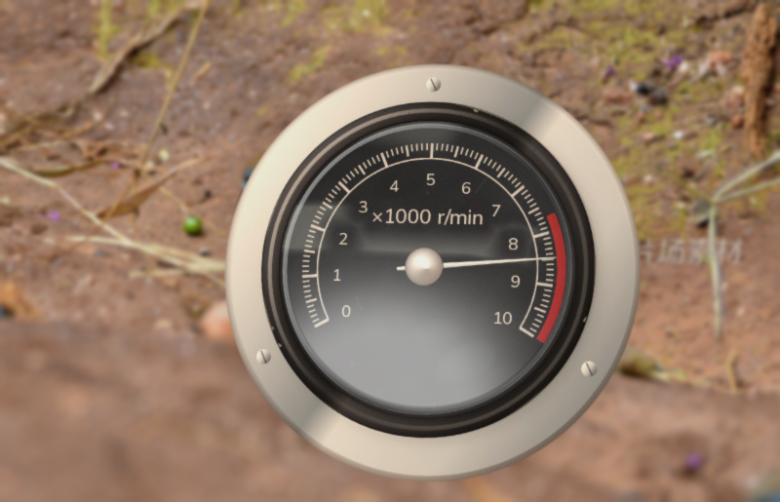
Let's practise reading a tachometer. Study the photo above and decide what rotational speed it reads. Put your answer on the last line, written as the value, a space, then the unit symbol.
8500 rpm
